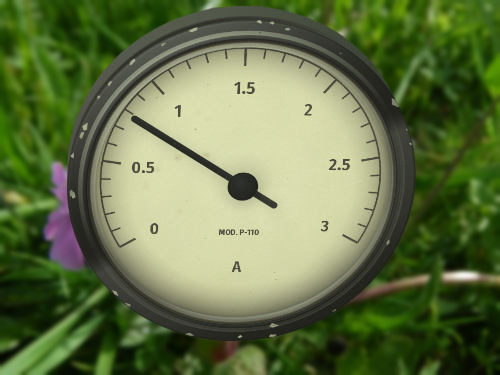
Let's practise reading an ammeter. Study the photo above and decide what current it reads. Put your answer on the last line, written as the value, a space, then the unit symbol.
0.8 A
